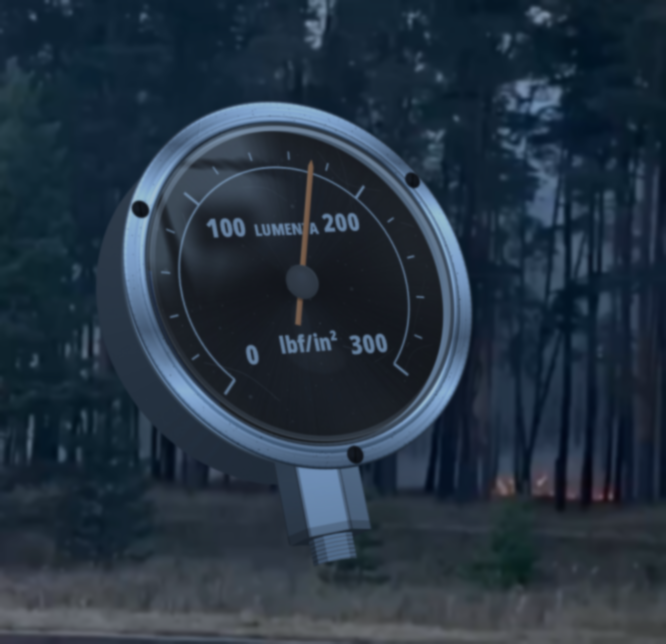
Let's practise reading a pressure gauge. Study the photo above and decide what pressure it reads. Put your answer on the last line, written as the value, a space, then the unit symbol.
170 psi
